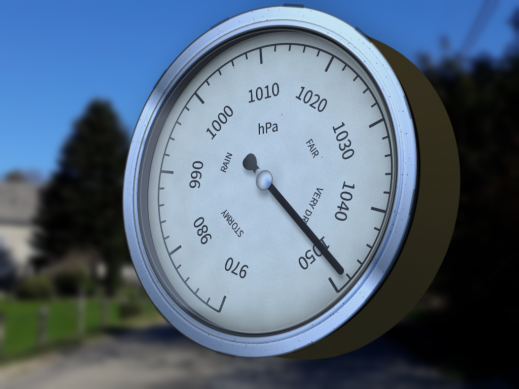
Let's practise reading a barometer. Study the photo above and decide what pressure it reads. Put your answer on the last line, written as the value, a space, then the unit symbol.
1048 hPa
